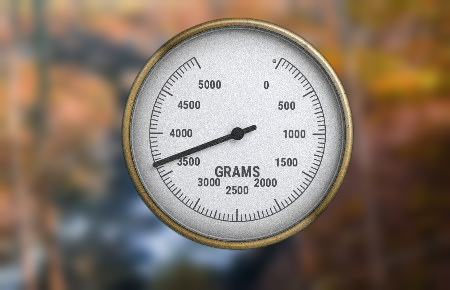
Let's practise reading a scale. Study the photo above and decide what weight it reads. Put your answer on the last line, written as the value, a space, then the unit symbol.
3650 g
